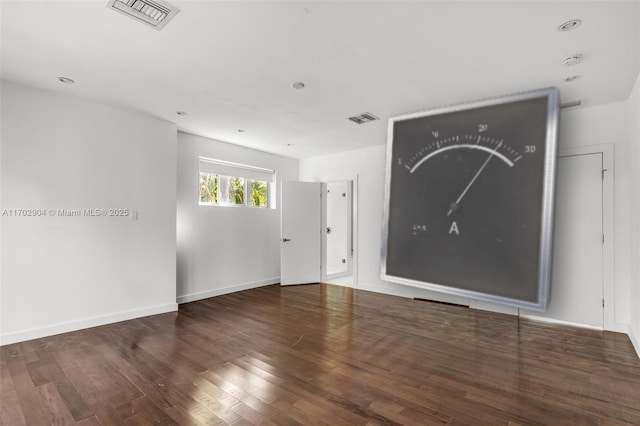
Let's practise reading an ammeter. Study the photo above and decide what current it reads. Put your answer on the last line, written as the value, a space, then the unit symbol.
25 A
